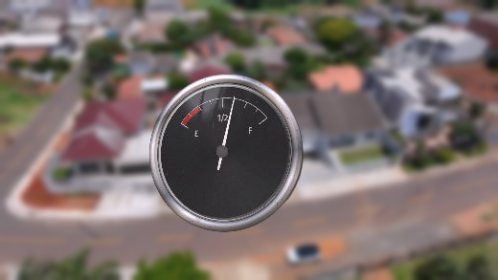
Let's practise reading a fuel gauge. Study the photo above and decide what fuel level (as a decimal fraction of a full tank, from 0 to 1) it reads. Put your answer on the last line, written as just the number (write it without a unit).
0.625
